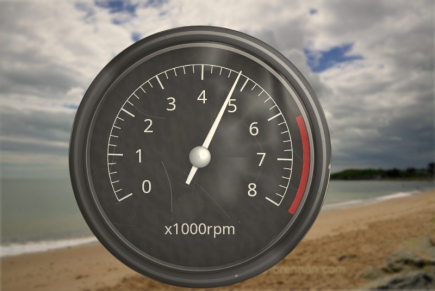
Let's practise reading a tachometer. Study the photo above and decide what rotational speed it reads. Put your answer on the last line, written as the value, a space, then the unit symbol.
4800 rpm
